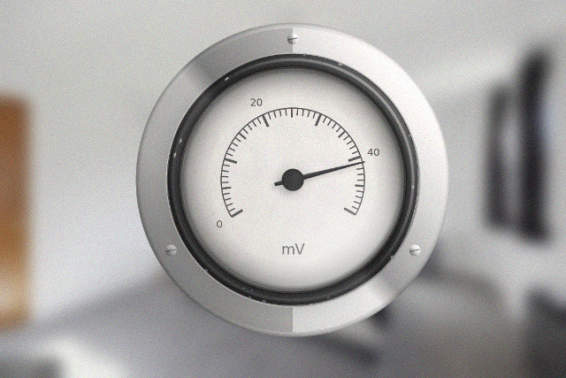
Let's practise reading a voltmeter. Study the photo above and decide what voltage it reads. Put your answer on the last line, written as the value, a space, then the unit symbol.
41 mV
